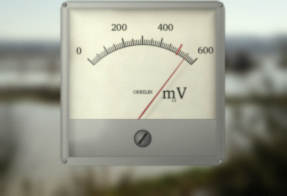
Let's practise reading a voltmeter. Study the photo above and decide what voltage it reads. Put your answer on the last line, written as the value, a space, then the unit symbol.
550 mV
